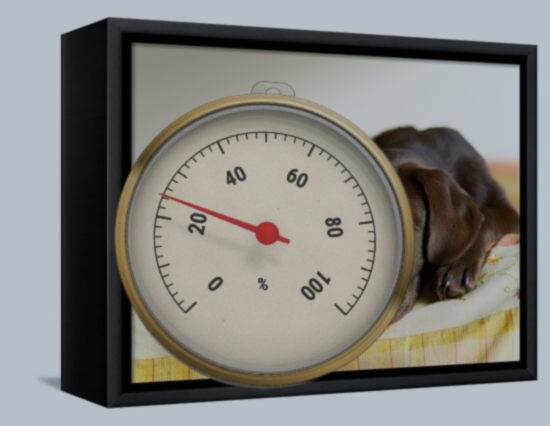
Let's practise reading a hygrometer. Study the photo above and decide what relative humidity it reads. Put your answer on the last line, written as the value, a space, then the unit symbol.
24 %
